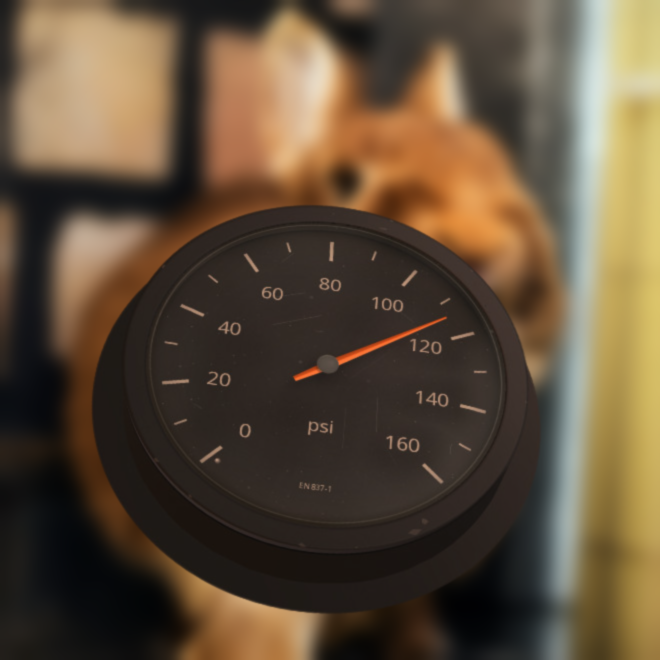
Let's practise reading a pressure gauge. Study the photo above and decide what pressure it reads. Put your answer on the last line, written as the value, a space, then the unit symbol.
115 psi
